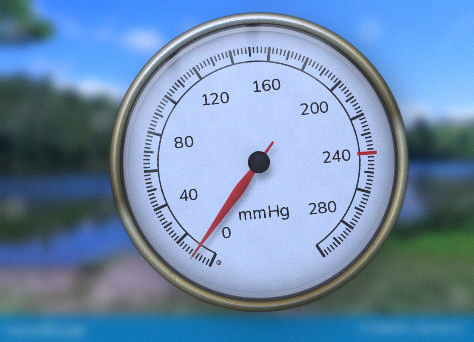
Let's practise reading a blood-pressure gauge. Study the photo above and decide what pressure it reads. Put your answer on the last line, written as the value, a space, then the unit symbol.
10 mmHg
